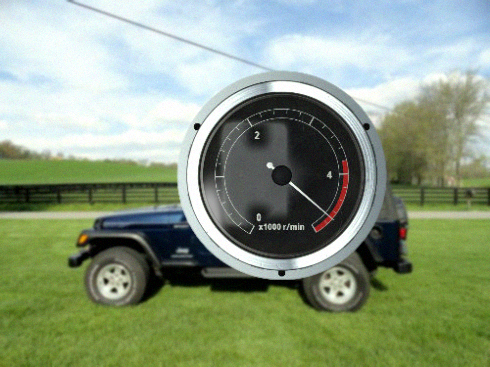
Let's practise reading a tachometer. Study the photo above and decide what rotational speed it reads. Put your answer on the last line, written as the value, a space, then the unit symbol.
4700 rpm
